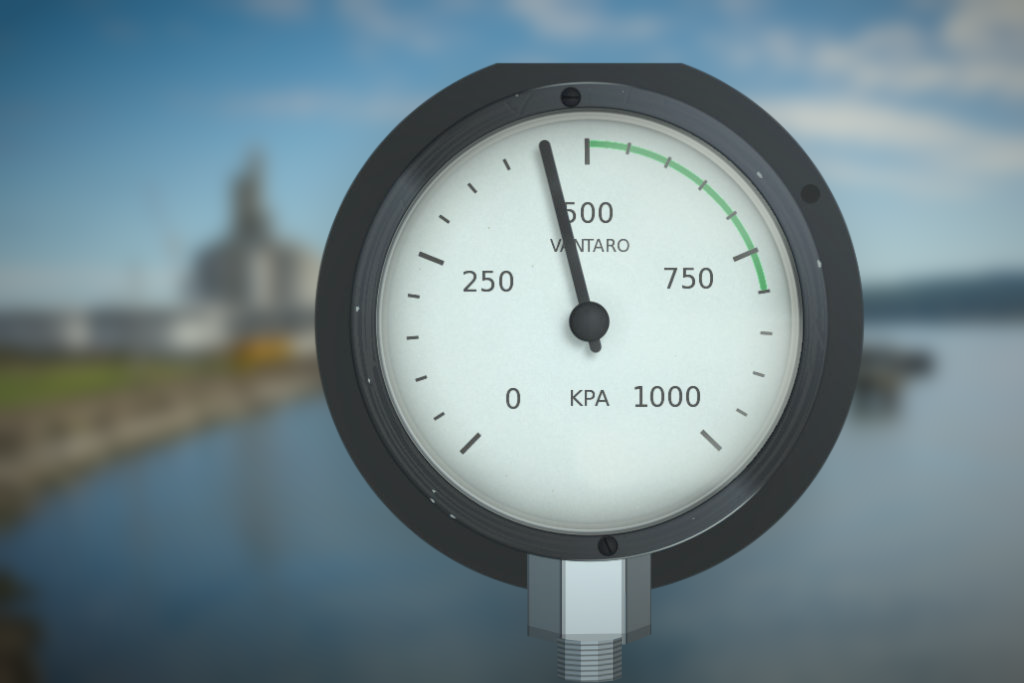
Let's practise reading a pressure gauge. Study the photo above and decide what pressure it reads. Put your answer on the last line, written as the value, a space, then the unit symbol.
450 kPa
